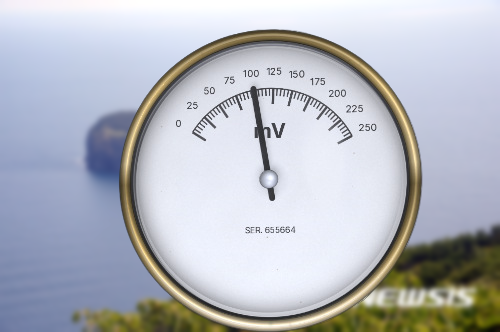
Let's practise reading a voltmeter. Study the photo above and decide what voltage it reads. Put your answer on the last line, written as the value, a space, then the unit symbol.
100 mV
